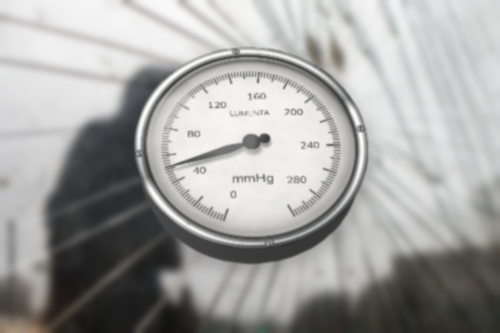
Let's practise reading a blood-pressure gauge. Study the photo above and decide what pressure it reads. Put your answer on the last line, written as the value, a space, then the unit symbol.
50 mmHg
